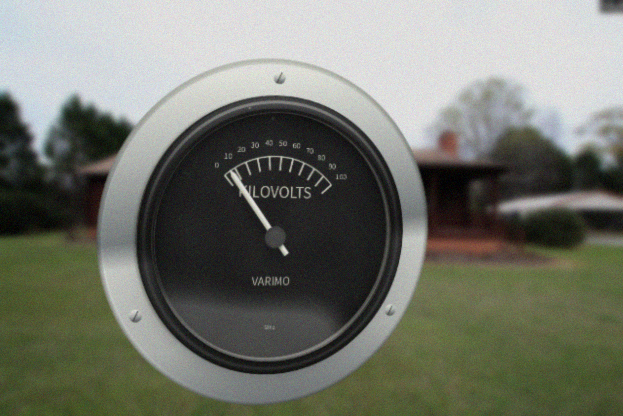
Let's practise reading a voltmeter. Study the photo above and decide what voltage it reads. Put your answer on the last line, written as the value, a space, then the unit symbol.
5 kV
